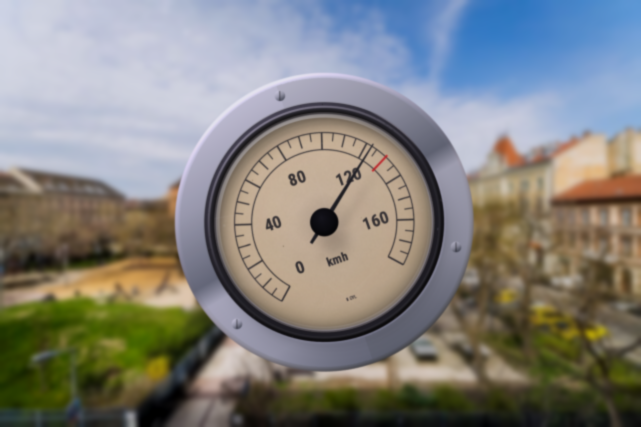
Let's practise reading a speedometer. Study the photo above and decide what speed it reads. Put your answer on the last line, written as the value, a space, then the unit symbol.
122.5 km/h
